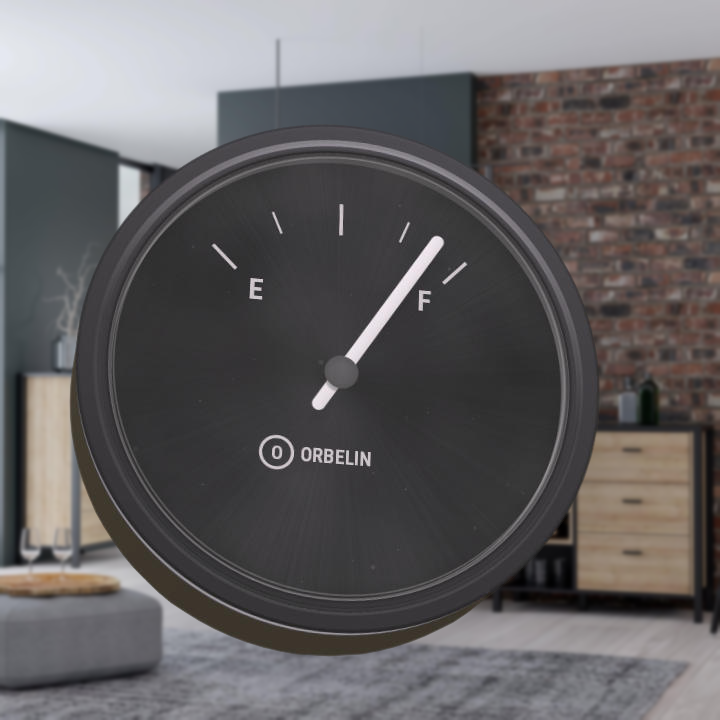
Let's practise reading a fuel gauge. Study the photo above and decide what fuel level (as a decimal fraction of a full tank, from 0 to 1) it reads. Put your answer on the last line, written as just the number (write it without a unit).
0.875
